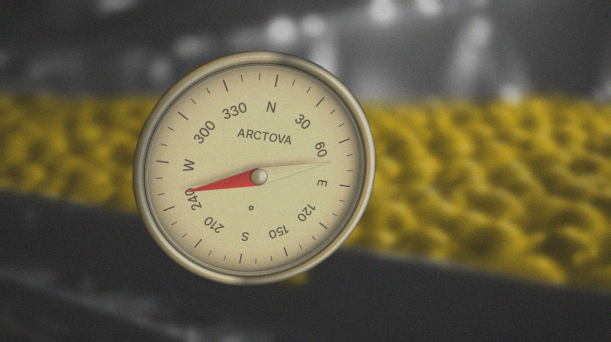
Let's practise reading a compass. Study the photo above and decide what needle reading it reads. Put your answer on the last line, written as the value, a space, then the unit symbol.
250 °
